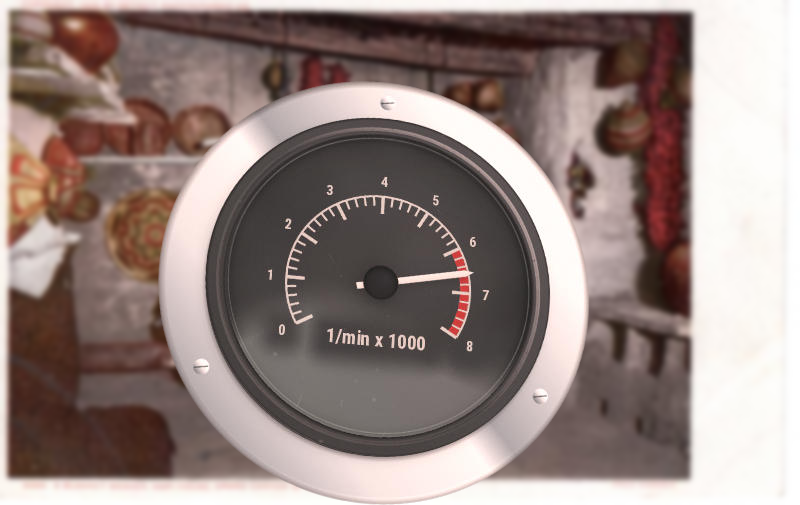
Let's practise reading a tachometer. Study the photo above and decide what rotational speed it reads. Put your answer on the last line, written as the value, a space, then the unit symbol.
6600 rpm
